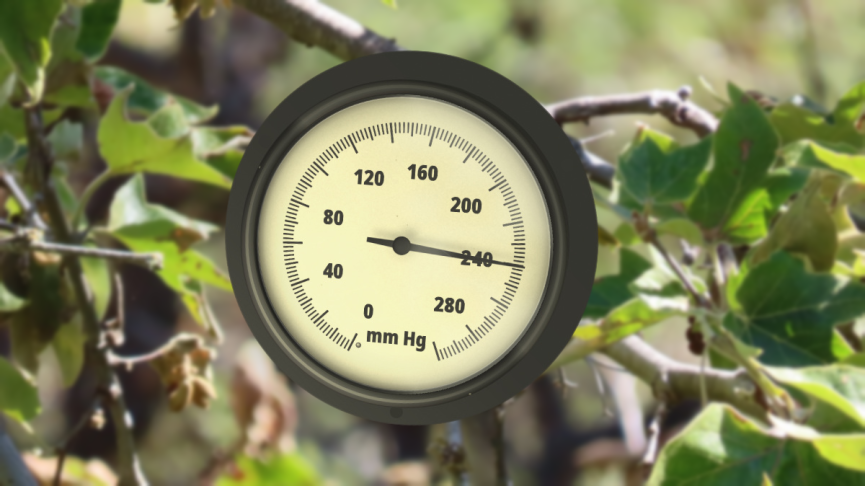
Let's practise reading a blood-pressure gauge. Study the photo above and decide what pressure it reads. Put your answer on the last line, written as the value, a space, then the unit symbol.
240 mmHg
